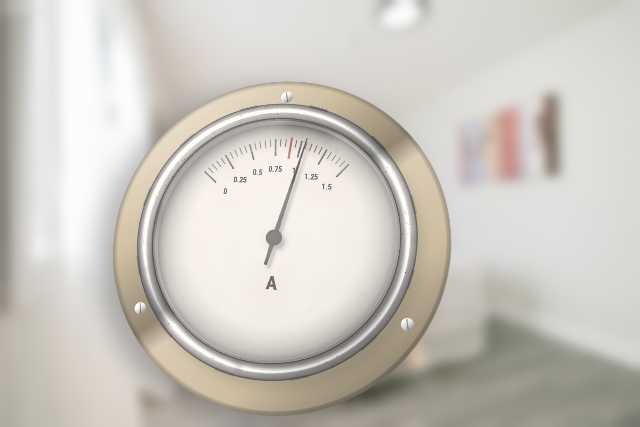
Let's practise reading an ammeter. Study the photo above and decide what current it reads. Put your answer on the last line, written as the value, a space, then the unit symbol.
1.05 A
